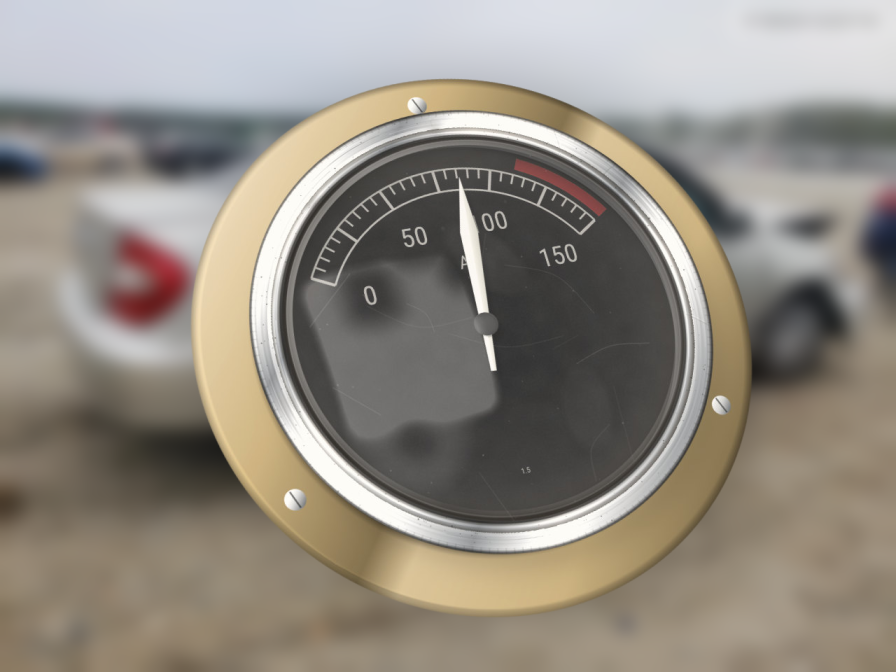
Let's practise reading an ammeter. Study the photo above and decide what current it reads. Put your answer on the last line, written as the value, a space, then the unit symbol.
85 A
